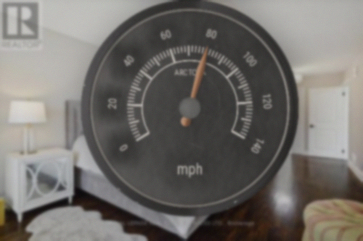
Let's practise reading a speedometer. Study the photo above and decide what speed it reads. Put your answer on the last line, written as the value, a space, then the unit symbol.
80 mph
